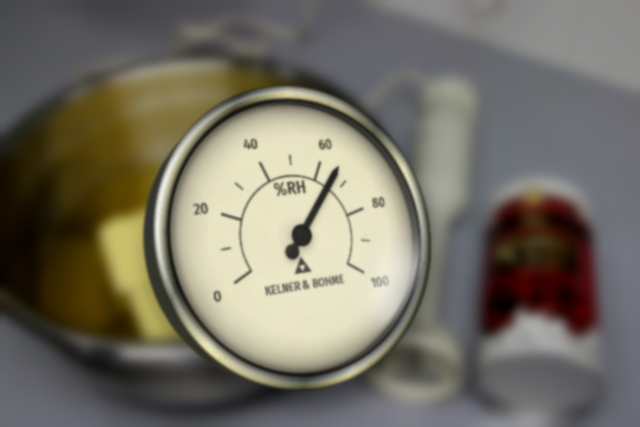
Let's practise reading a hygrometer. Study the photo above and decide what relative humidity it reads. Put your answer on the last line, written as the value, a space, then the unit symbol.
65 %
